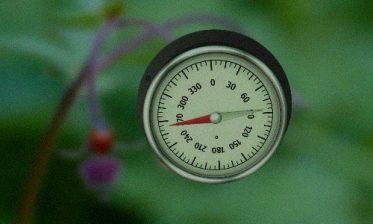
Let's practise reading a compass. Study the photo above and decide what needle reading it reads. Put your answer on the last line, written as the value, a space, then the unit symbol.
265 °
